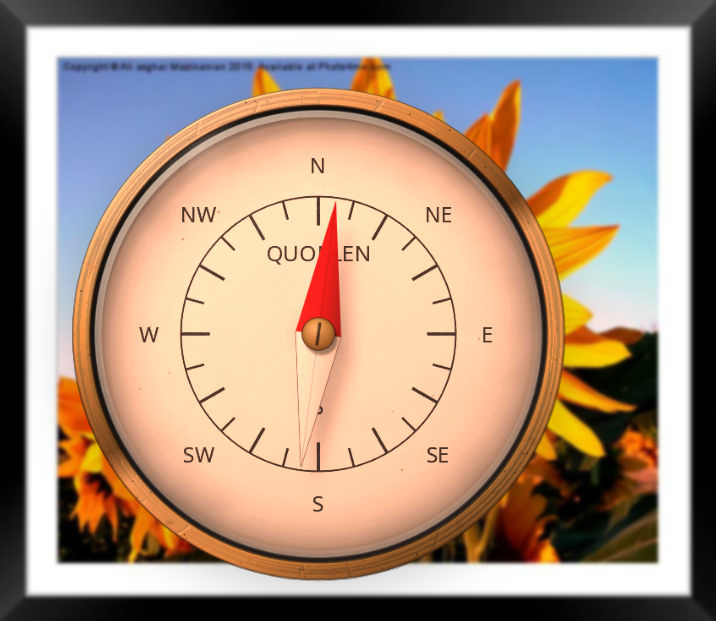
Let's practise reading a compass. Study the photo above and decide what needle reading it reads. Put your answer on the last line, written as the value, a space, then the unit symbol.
7.5 °
